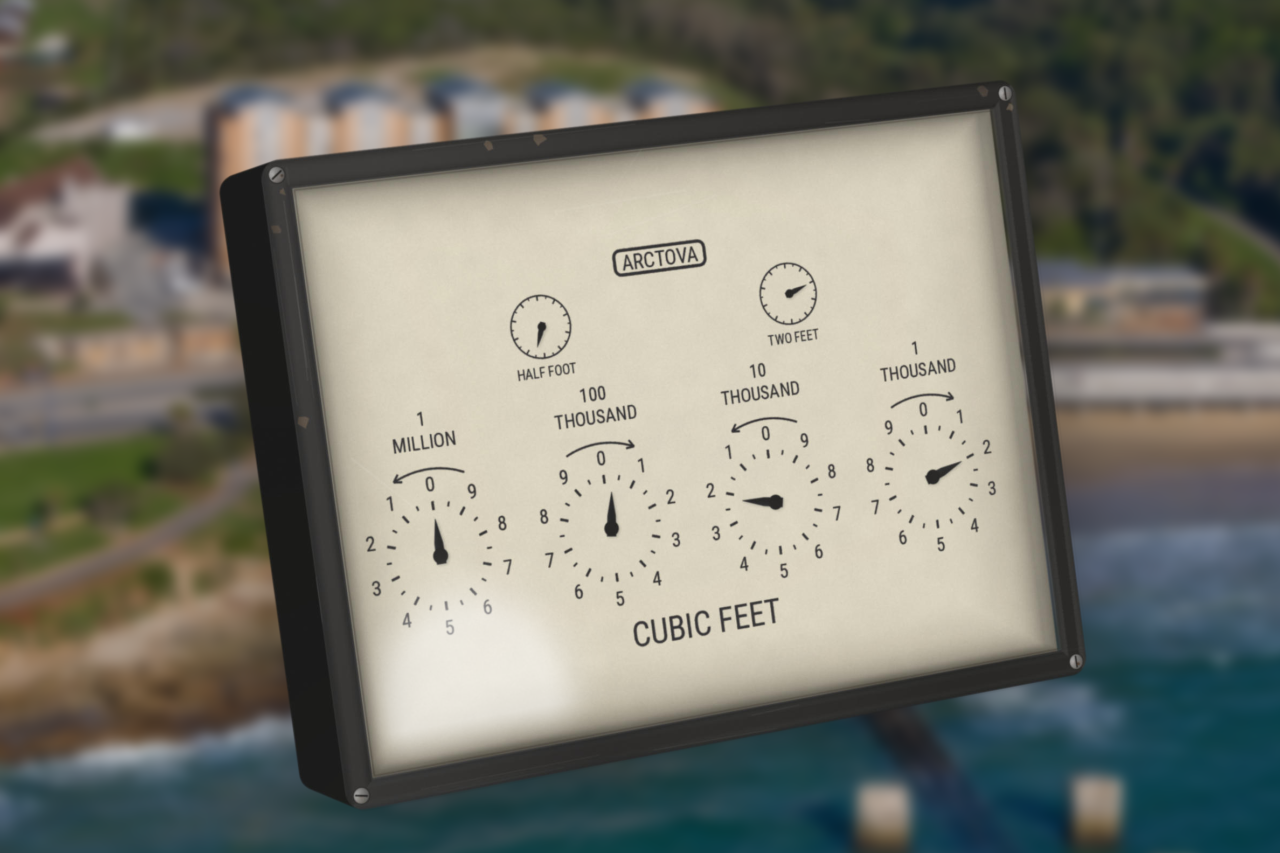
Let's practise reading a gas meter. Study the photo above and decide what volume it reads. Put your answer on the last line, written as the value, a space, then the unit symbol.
2200 ft³
